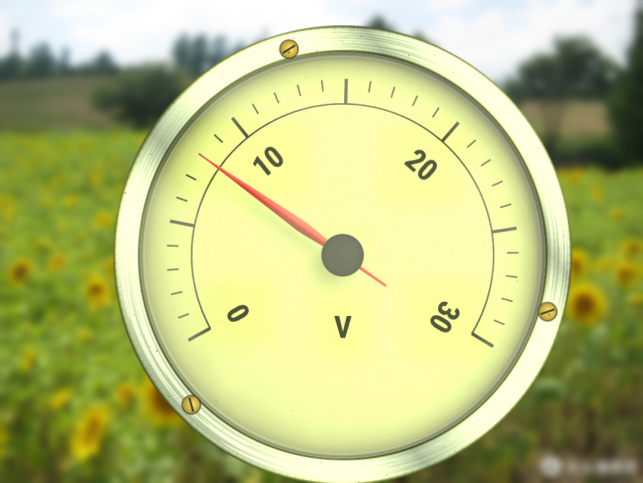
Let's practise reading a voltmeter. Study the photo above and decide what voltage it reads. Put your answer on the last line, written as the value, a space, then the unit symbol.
8 V
